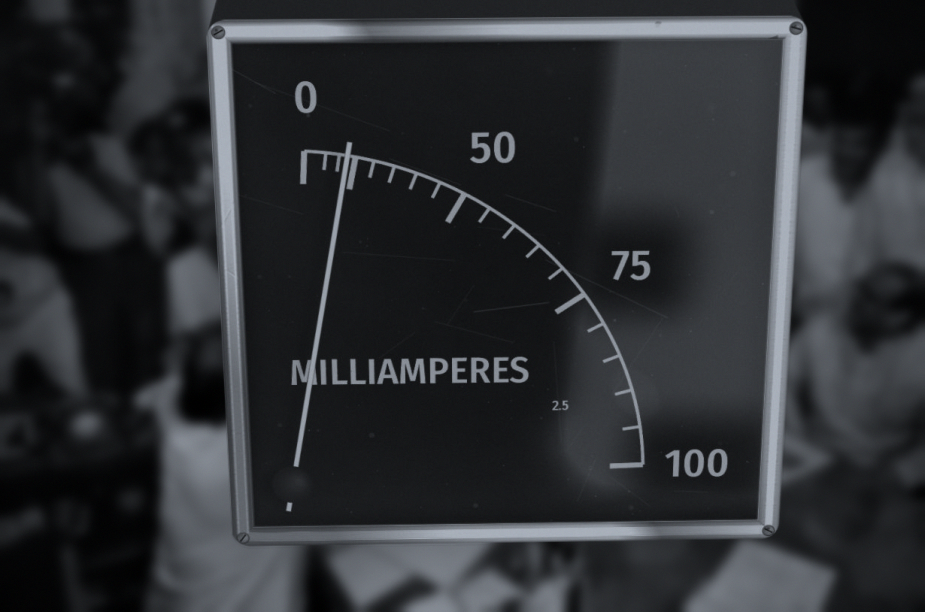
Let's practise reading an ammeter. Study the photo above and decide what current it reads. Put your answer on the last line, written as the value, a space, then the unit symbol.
22.5 mA
